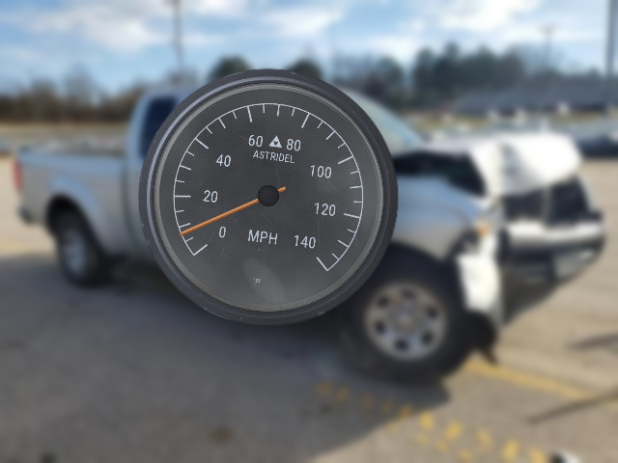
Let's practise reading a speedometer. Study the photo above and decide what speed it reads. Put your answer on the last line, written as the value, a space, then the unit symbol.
7.5 mph
